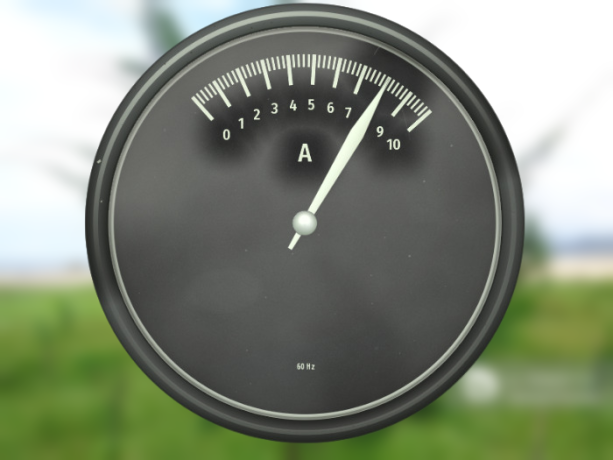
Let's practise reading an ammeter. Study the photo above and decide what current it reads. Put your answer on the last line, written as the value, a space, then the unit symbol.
8 A
